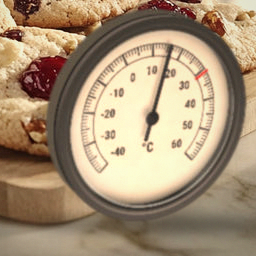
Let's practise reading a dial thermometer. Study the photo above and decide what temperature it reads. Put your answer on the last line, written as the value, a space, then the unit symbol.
15 °C
